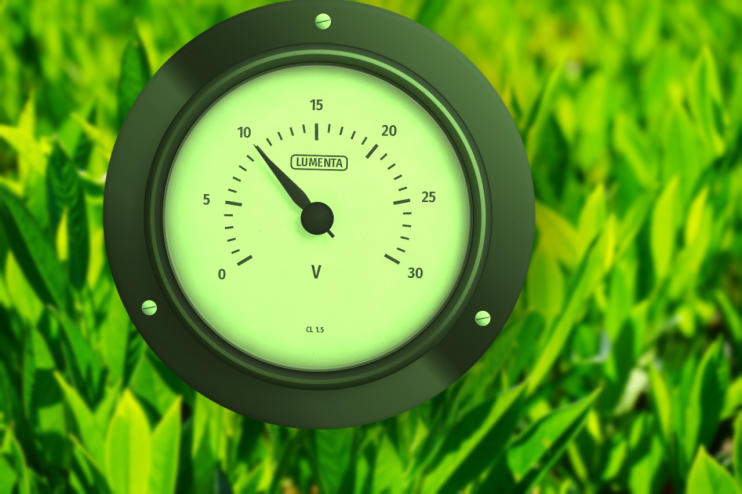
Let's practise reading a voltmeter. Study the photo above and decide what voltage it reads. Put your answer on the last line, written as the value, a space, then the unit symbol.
10 V
